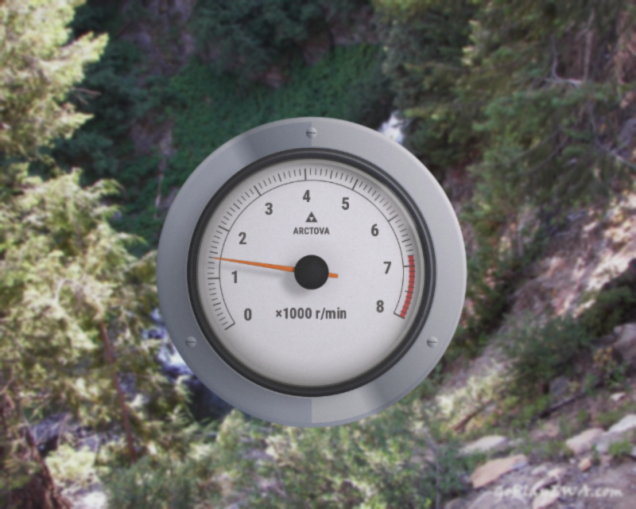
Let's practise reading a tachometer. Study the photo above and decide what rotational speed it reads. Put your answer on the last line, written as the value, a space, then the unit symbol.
1400 rpm
